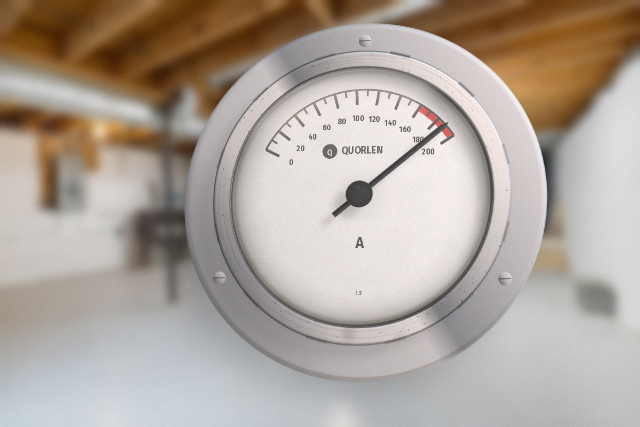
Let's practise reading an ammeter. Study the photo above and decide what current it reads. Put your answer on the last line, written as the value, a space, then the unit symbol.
190 A
